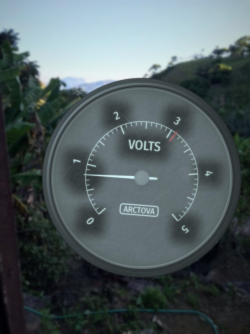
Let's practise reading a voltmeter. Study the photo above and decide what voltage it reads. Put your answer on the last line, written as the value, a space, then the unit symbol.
0.8 V
